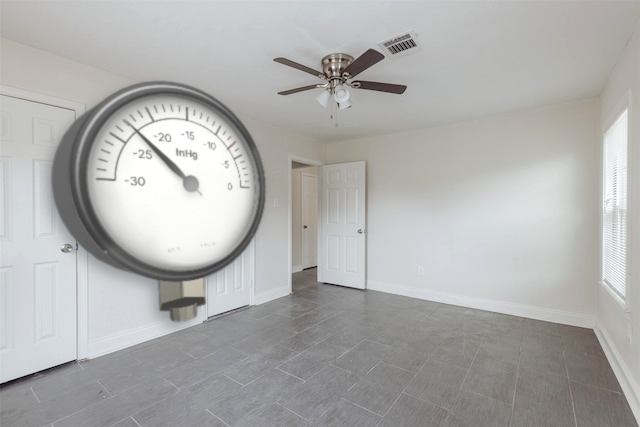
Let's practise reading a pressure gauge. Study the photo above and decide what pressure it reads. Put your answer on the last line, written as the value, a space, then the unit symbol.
-23 inHg
